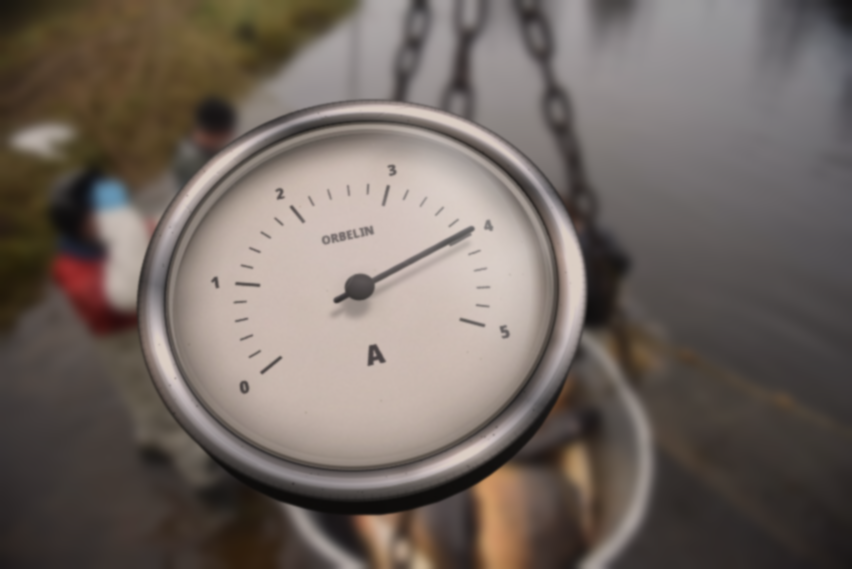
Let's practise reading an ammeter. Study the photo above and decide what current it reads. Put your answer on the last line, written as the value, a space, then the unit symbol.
4 A
